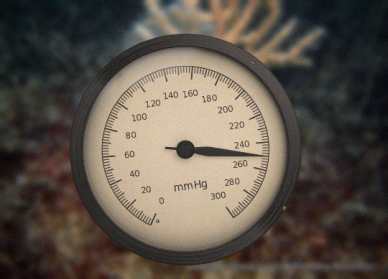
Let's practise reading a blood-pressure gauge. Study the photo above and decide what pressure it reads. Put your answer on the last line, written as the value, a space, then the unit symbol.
250 mmHg
